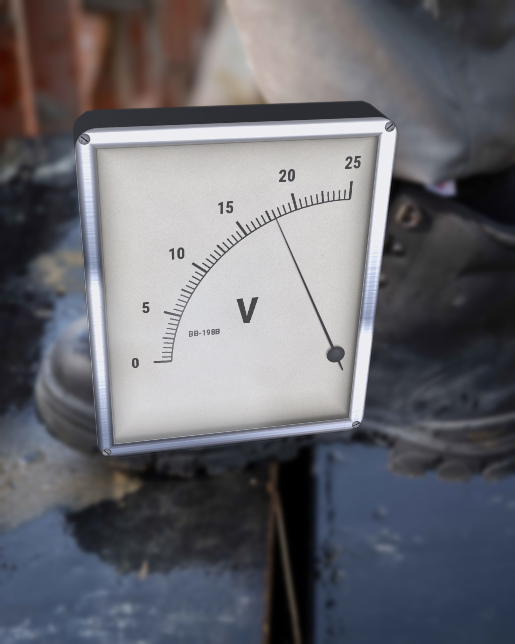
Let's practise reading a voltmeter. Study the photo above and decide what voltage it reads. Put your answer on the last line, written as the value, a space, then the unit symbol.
18 V
